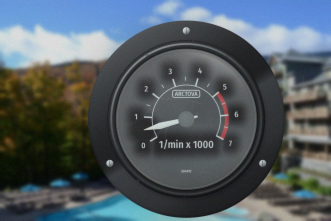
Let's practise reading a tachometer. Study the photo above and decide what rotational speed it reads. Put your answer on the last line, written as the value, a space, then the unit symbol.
500 rpm
